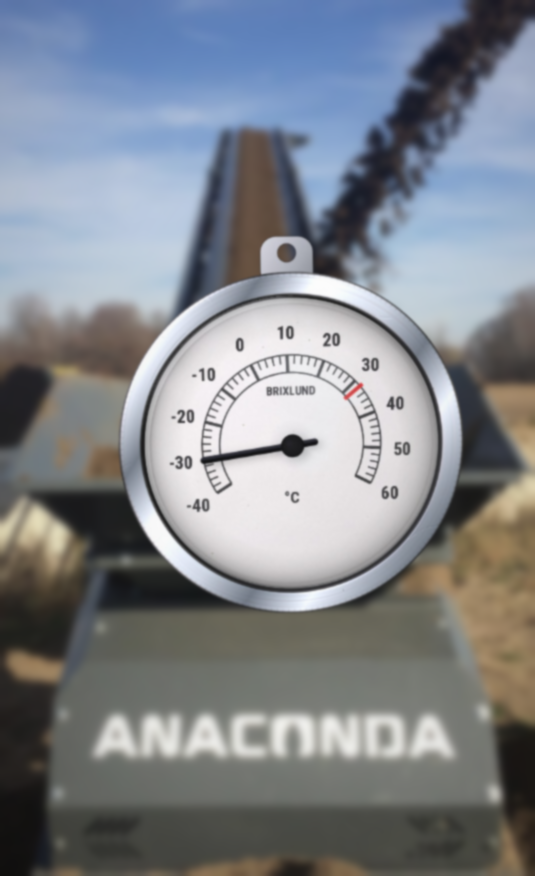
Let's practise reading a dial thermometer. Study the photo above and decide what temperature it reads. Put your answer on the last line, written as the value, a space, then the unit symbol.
-30 °C
